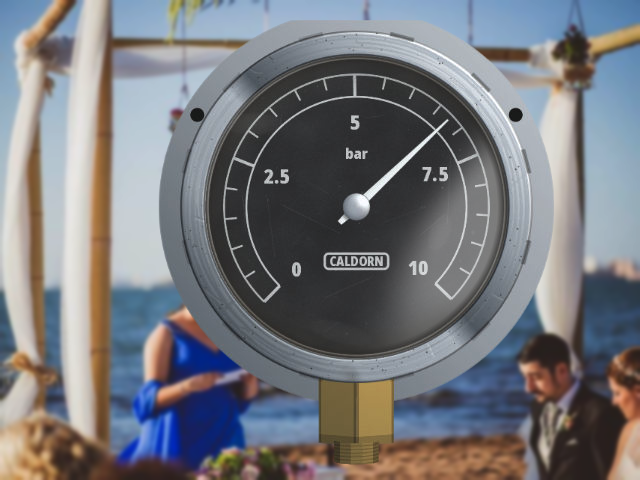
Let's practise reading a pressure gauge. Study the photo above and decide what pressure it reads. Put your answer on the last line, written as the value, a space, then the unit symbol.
6.75 bar
